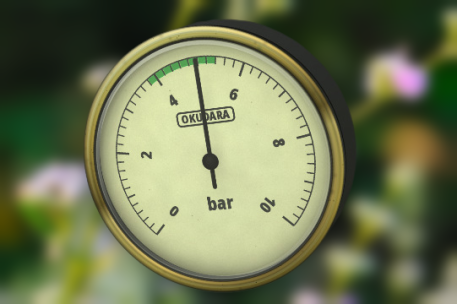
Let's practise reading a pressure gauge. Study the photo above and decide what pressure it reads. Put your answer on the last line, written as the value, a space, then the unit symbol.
5 bar
